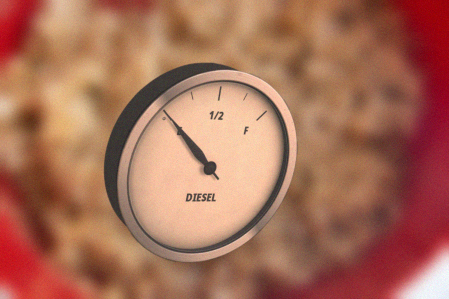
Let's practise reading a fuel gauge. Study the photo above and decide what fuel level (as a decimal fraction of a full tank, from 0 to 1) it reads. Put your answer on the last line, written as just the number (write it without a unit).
0
